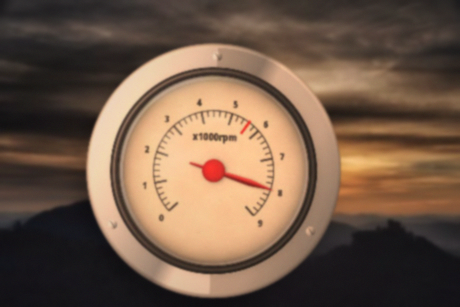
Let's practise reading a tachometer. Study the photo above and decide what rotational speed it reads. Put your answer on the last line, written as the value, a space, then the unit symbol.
8000 rpm
